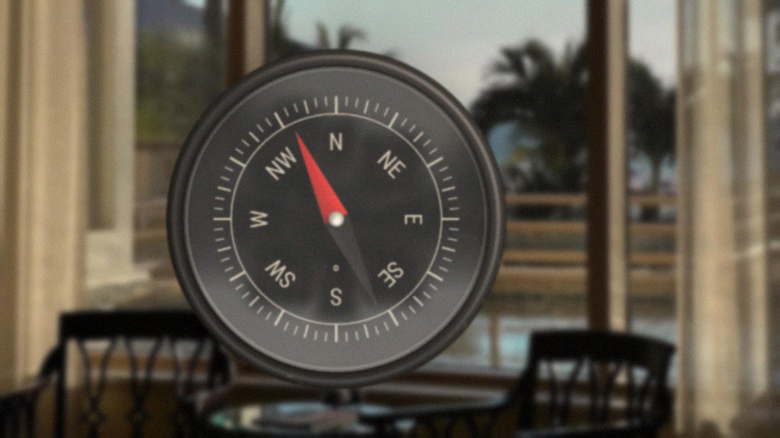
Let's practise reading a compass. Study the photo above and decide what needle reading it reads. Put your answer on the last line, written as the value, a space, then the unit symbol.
335 °
